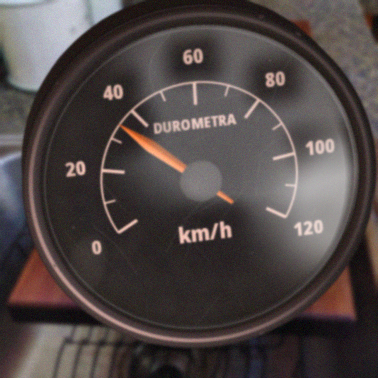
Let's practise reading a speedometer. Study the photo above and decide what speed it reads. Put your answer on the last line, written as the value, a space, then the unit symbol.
35 km/h
